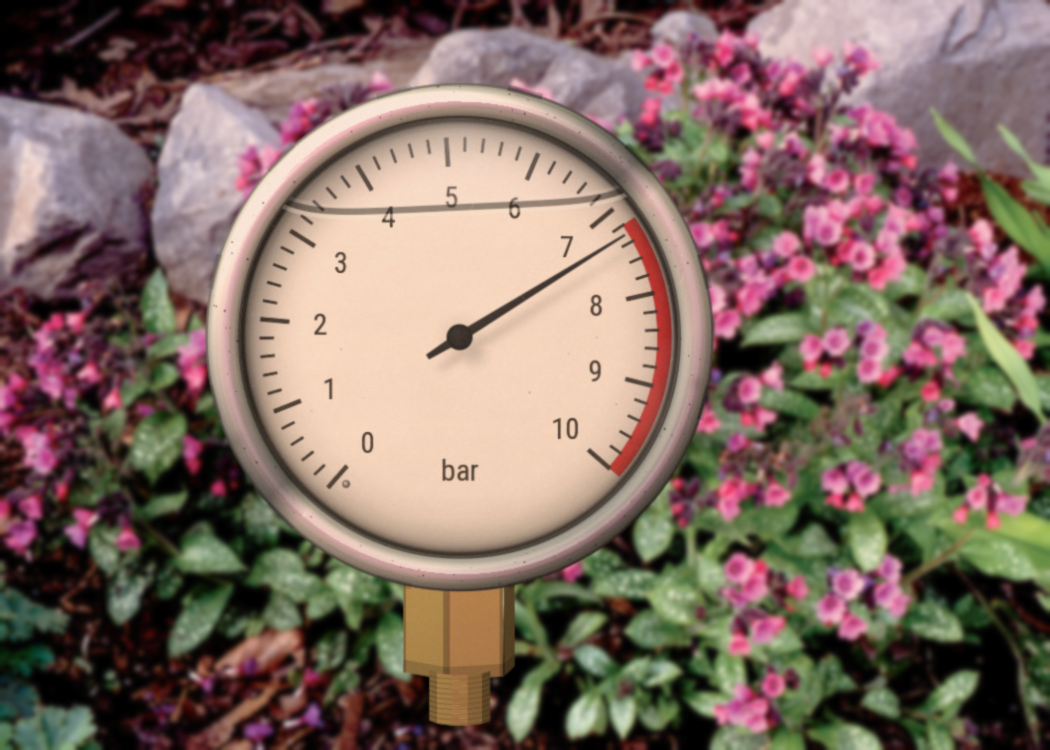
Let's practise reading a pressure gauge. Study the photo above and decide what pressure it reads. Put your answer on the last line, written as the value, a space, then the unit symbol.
7.3 bar
